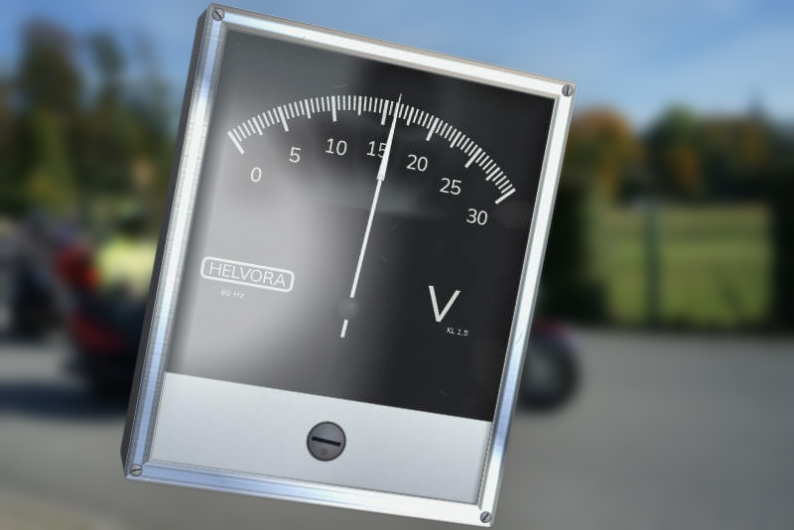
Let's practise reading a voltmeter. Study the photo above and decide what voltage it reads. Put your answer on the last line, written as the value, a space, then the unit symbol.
16 V
